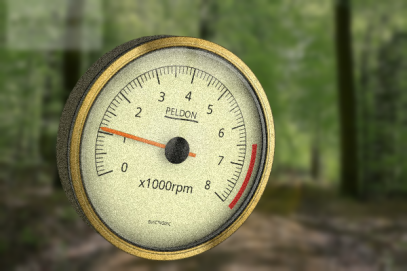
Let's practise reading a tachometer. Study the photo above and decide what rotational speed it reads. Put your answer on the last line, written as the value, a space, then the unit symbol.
1100 rpm
